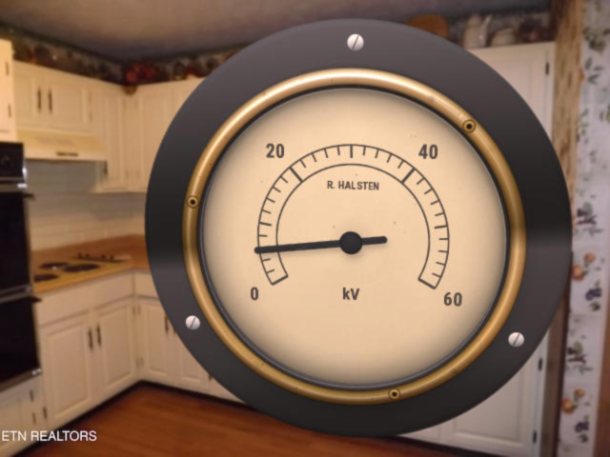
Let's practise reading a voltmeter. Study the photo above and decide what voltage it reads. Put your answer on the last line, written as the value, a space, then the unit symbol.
6 kV
